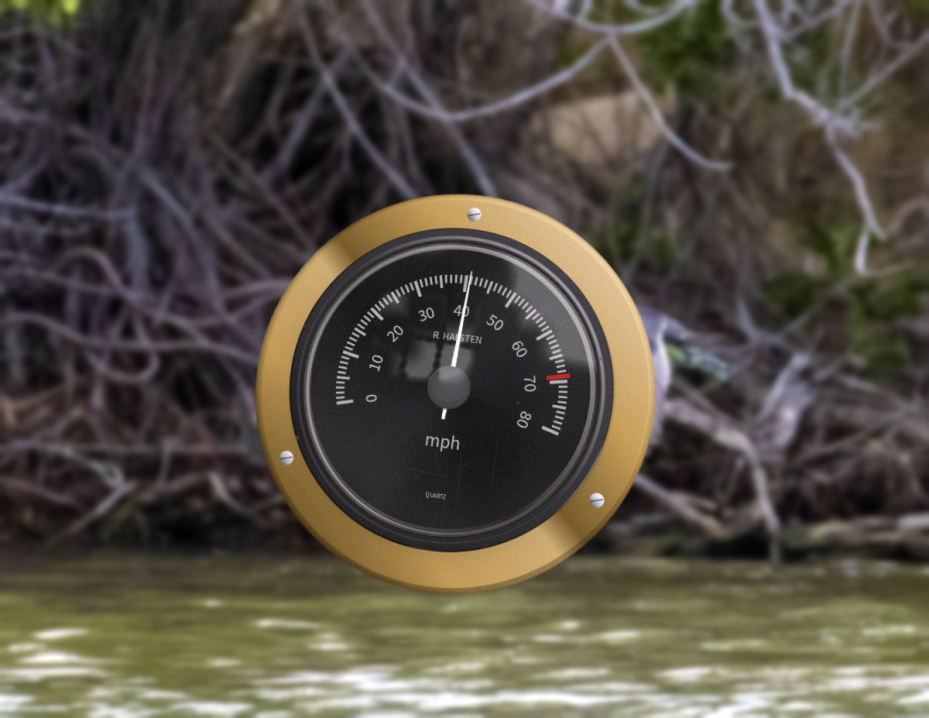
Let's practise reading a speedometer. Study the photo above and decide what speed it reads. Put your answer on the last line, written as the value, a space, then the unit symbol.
41 mph
